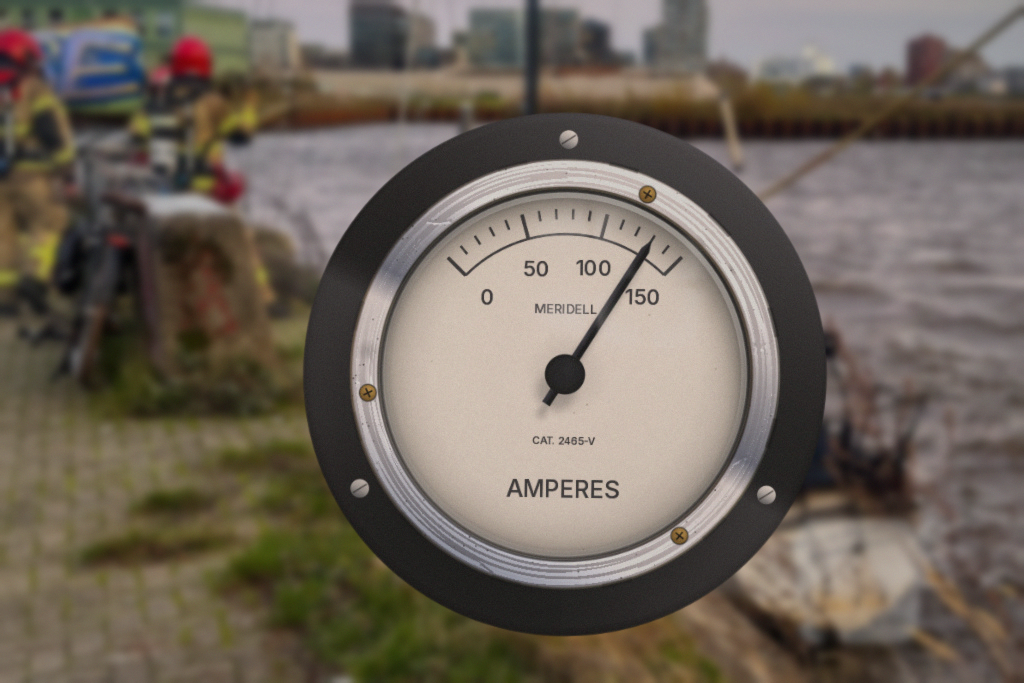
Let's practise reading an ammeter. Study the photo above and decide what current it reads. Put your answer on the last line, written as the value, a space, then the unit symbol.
130 A
